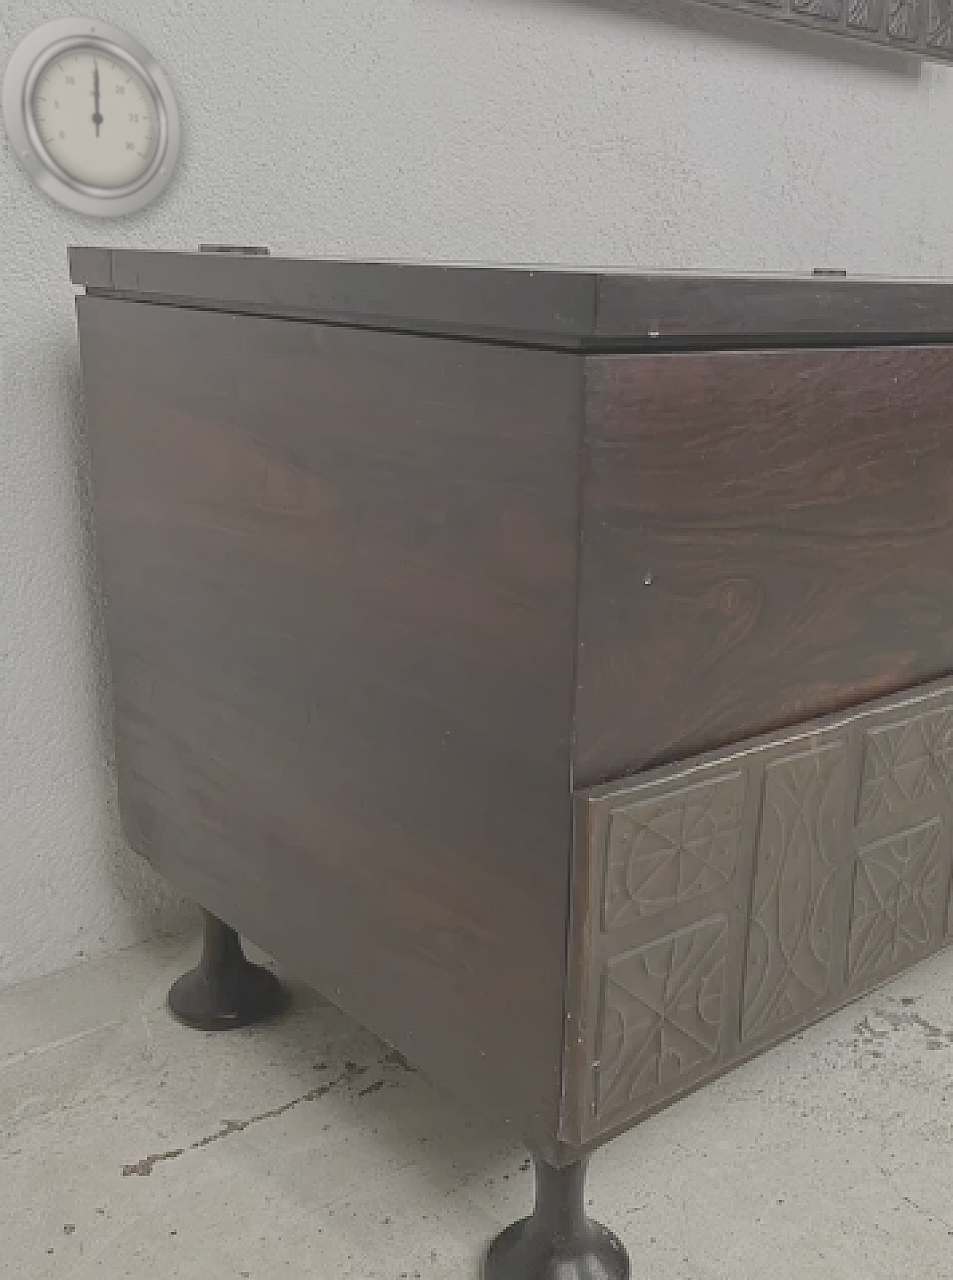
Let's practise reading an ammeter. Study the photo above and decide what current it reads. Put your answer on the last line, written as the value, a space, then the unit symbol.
15 mA
